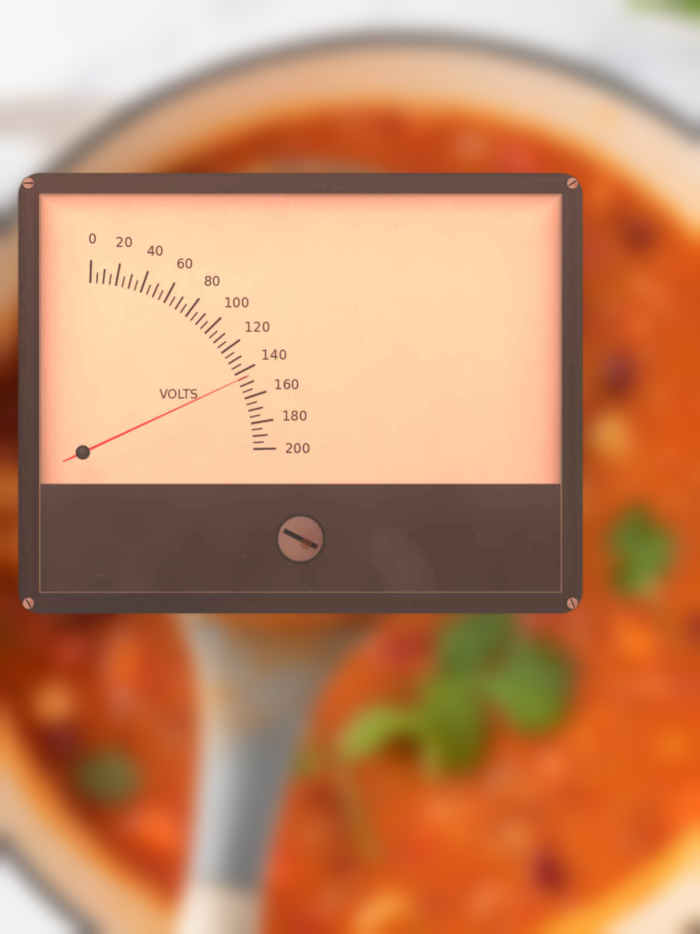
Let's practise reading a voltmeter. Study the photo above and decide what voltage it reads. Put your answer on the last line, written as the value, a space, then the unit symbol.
145 V
